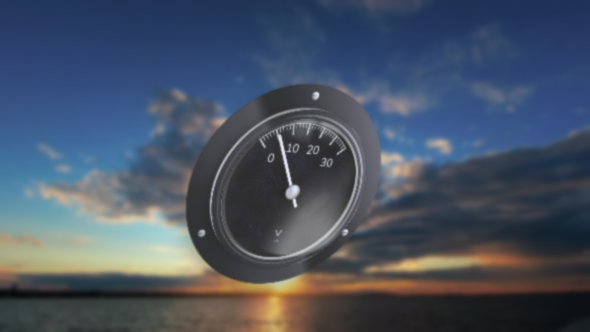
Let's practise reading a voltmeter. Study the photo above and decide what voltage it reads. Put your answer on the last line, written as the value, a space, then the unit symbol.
5 V
